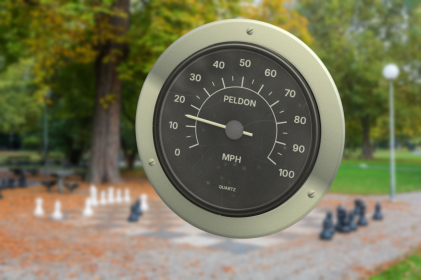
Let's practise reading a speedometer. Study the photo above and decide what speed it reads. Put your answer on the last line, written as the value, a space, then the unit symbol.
15 mph
